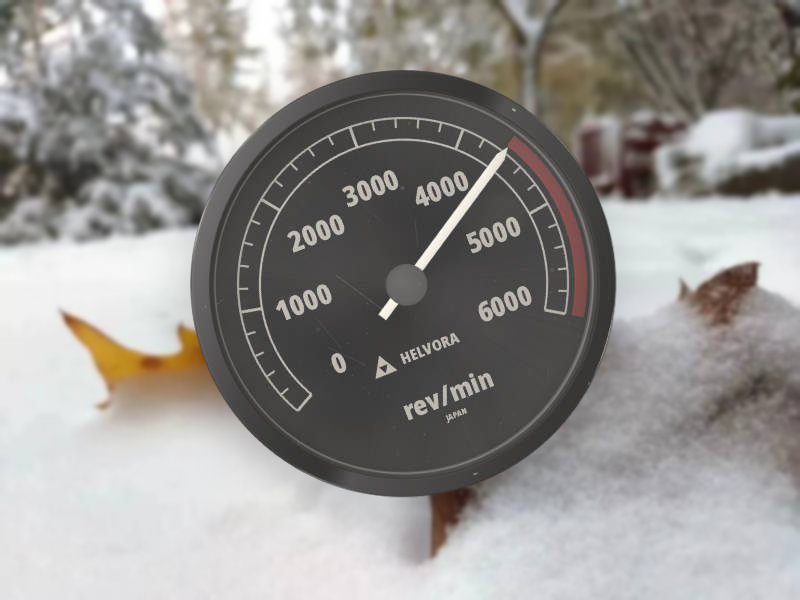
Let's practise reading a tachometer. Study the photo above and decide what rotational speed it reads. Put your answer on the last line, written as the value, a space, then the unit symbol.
4400 rpm
